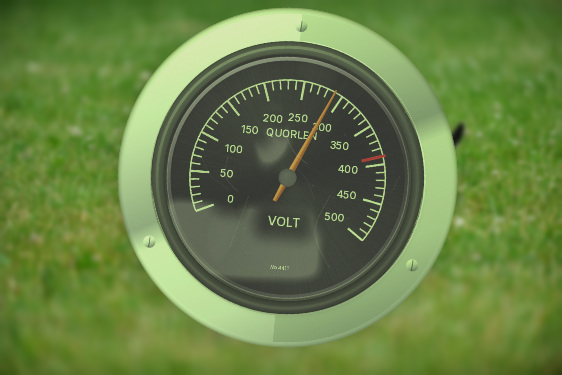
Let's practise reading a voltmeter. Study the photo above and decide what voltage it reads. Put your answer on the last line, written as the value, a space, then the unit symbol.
290 V
